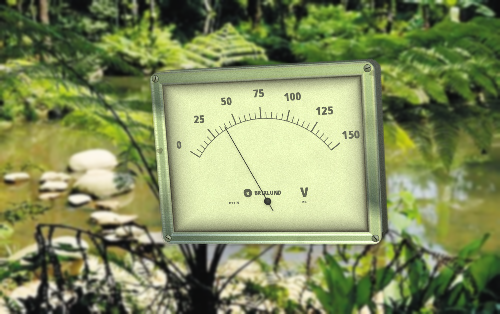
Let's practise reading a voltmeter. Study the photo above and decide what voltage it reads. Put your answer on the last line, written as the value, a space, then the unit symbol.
40 V
